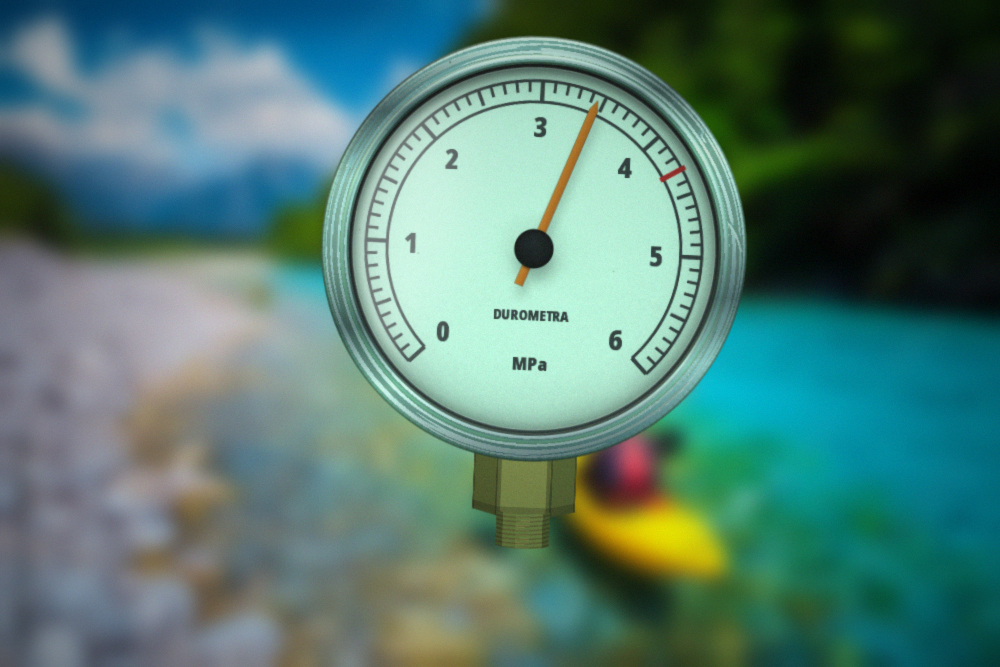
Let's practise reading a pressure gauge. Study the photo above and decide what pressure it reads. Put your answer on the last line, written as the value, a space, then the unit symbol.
3.45 MPa
